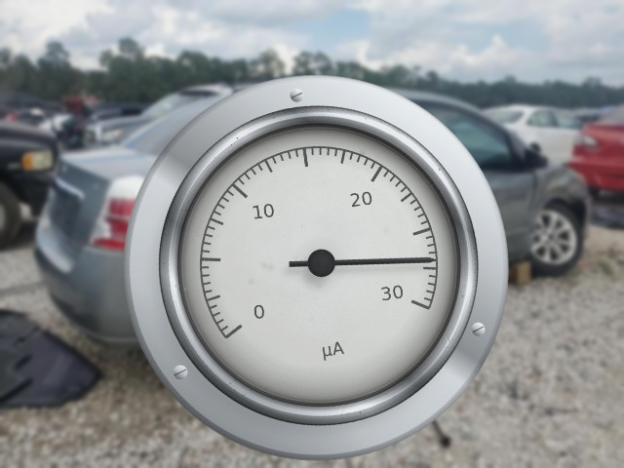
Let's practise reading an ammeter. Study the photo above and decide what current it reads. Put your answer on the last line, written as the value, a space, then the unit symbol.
27 µA
